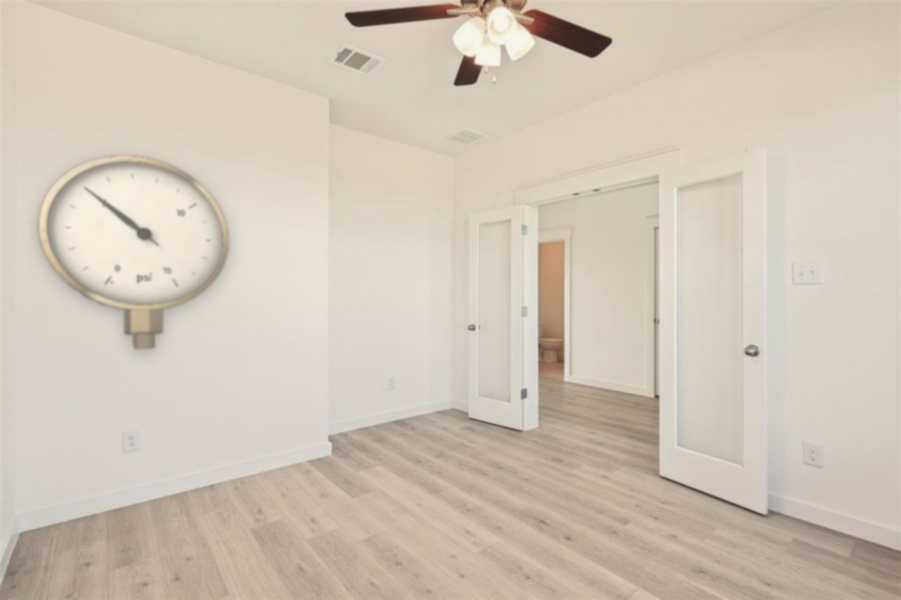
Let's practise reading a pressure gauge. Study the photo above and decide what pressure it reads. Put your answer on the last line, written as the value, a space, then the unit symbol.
5 psi
